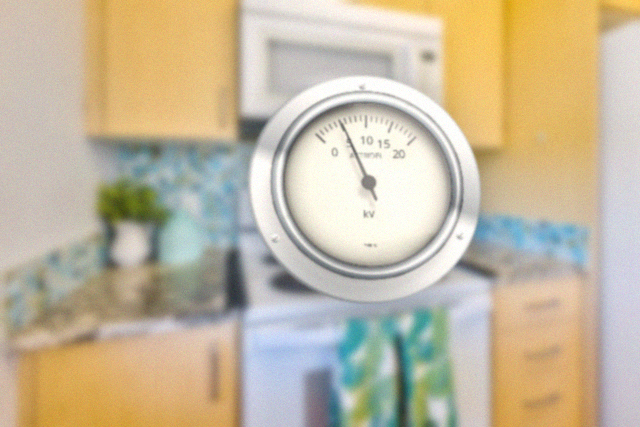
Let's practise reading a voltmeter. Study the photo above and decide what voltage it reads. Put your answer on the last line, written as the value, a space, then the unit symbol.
5 kV
